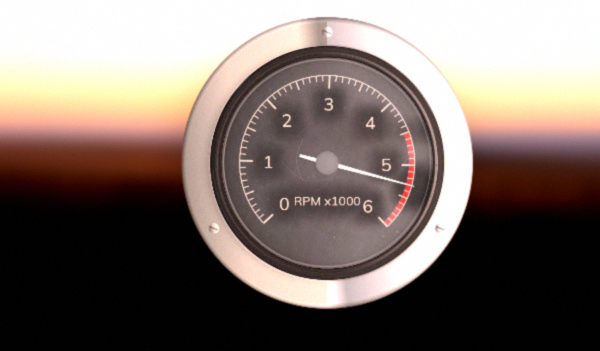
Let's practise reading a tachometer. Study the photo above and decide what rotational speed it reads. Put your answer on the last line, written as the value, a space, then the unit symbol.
5300 rpm
